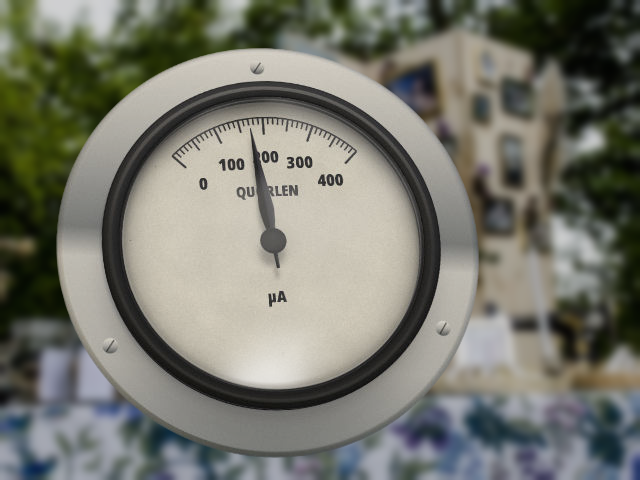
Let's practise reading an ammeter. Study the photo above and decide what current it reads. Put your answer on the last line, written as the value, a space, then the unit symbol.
170 µA
